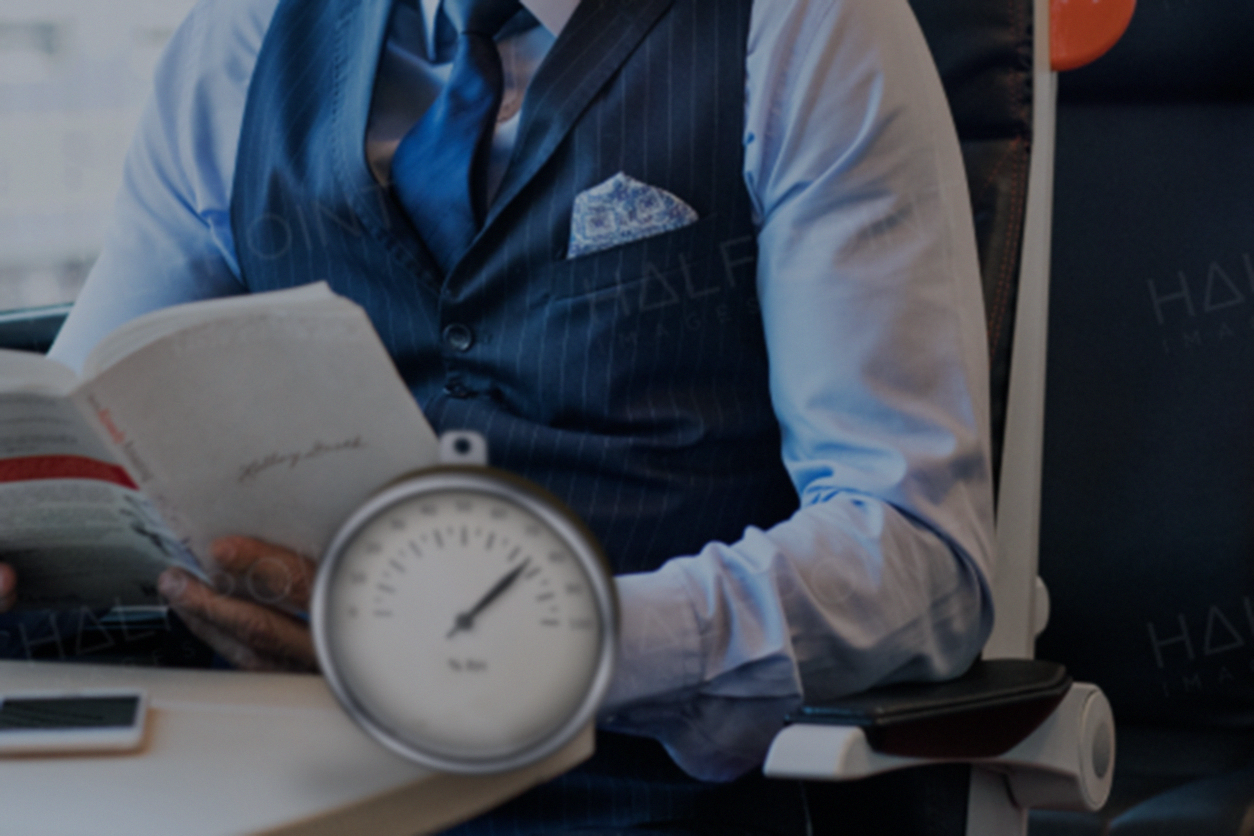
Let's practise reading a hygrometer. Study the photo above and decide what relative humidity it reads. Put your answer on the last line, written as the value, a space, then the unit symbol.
75 %
